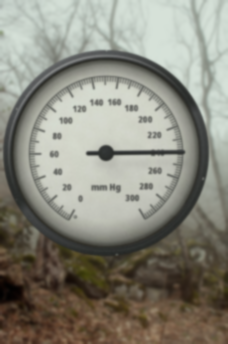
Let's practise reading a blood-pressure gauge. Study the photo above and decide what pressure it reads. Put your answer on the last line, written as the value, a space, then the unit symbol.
240 mmHg
